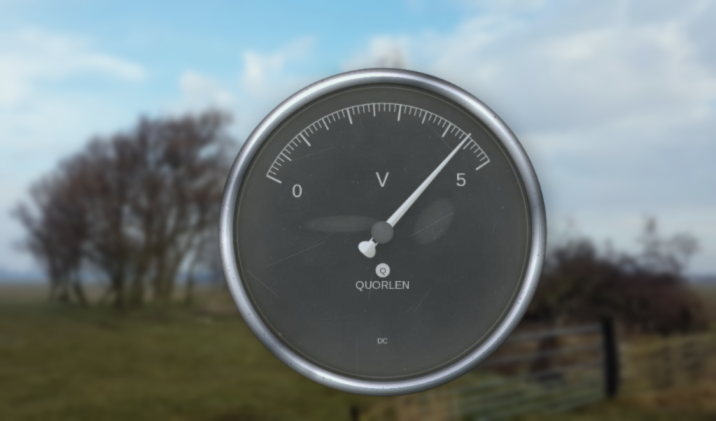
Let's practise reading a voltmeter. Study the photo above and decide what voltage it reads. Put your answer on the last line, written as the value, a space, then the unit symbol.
4.4 V
